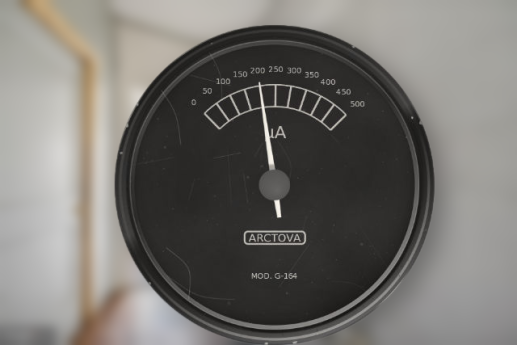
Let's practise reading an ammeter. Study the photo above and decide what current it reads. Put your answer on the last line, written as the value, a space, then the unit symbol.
200 µA
